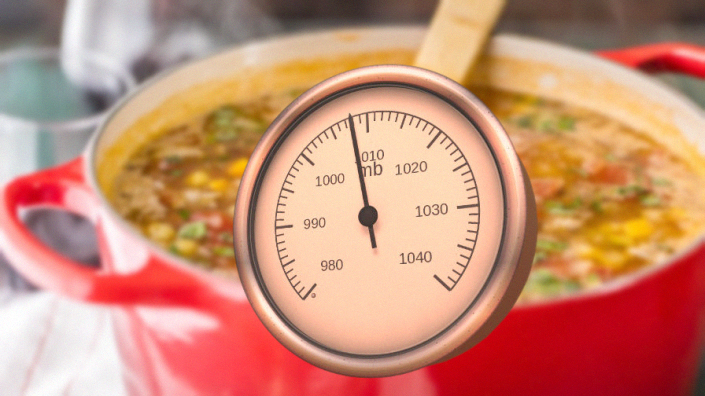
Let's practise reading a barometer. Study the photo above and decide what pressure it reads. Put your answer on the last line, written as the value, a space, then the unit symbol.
1008 mbar
